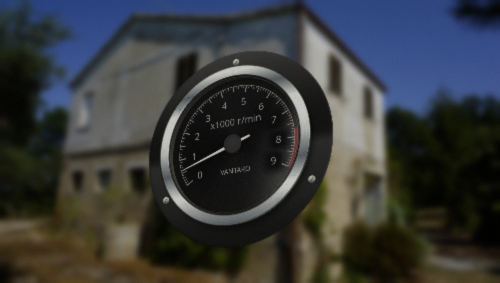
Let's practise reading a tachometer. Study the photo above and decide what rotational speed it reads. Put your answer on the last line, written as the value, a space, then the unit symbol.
500 rpm
